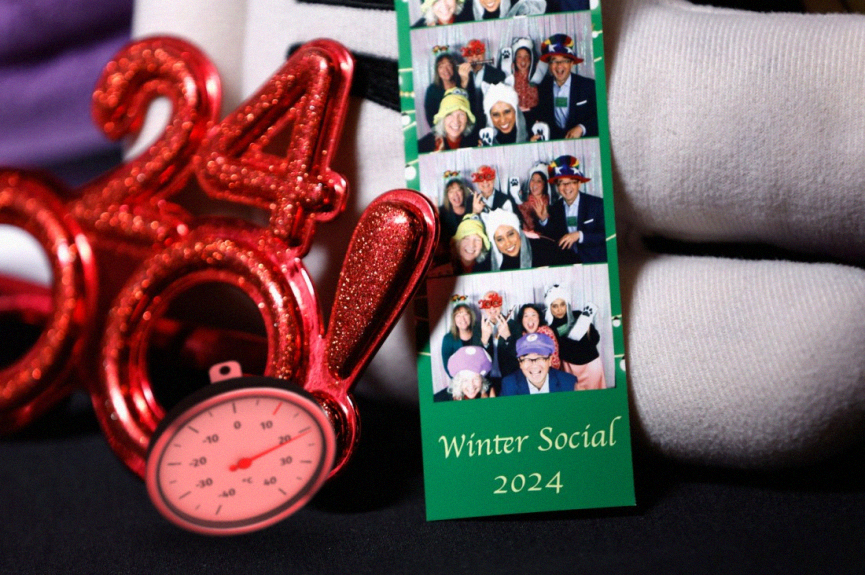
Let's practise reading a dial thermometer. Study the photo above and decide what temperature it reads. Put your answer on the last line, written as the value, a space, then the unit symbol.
20 °C
